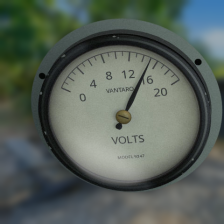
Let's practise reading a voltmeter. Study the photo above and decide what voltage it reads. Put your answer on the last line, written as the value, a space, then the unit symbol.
15 V
